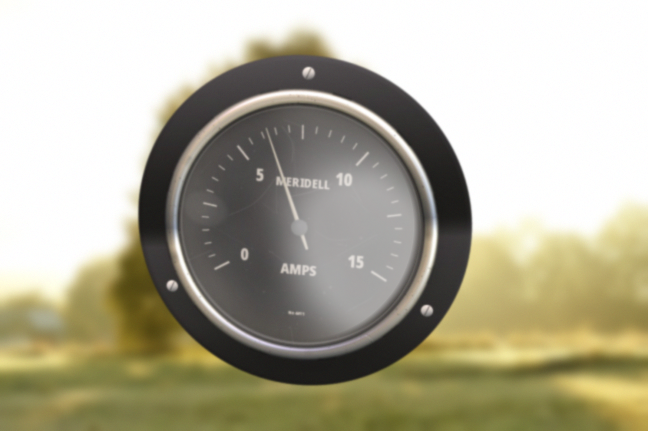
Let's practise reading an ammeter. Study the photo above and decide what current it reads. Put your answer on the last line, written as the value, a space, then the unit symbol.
6.25 A
